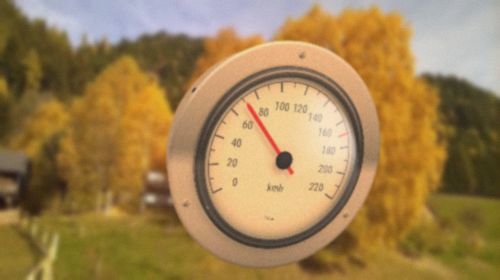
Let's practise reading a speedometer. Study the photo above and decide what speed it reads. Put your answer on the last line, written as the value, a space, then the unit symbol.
70 km/h
